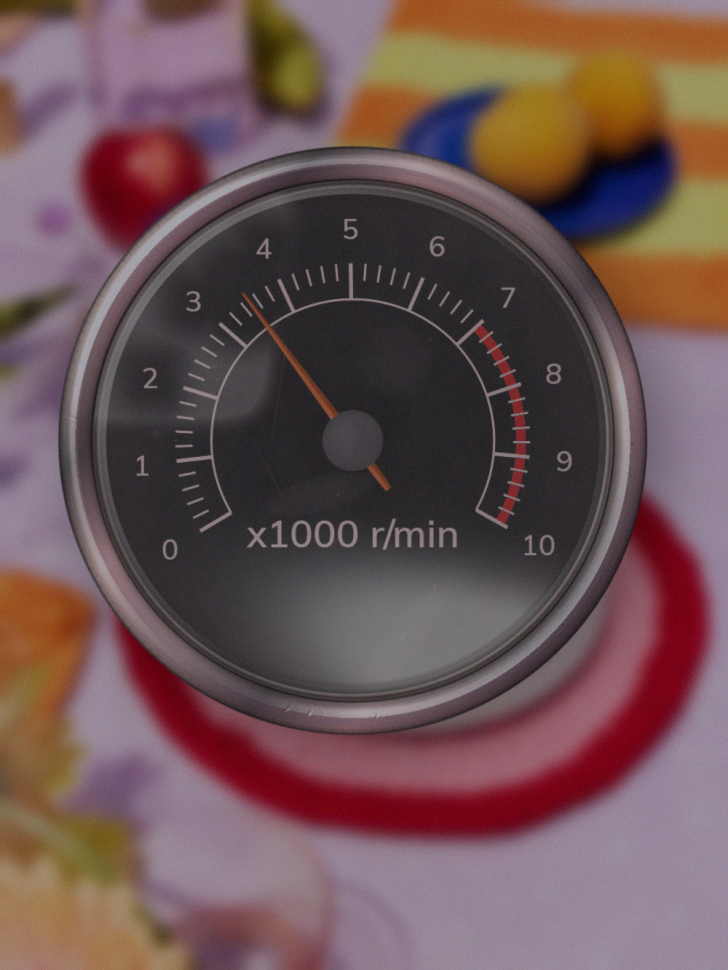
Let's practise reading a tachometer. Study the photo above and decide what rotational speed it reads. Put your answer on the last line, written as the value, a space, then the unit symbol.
3500 rpm
